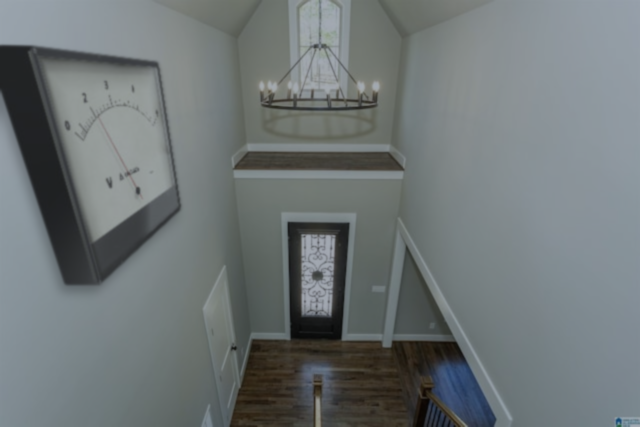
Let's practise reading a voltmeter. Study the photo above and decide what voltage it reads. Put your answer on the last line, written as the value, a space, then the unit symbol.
2 V
